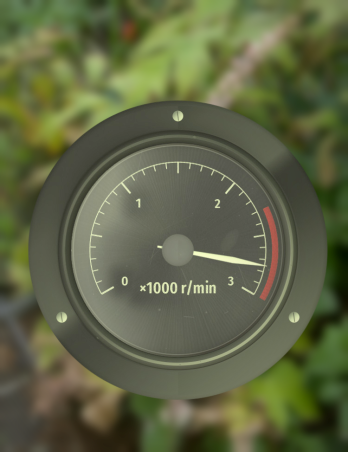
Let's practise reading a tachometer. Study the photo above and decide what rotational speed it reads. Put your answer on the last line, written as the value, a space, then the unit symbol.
2750 rpm
